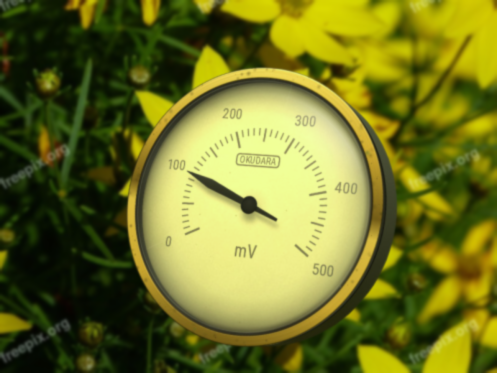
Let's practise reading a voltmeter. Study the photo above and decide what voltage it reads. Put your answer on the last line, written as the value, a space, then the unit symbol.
100 mV
